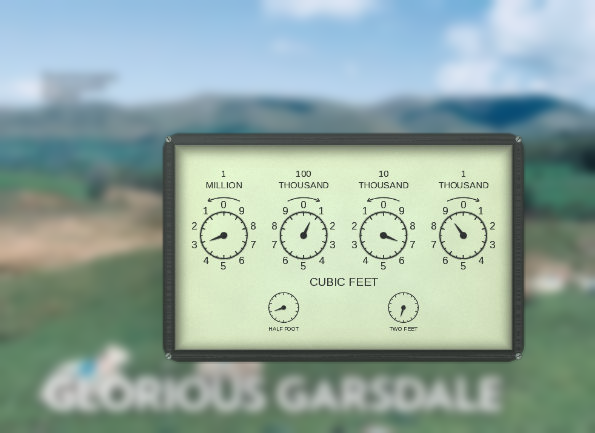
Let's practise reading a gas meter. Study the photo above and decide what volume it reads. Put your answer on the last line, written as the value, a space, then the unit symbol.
306900 ft³
